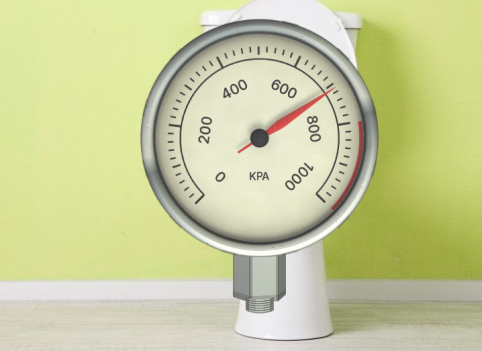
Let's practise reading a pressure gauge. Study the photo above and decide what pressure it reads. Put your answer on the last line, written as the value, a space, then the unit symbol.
710 kPa
